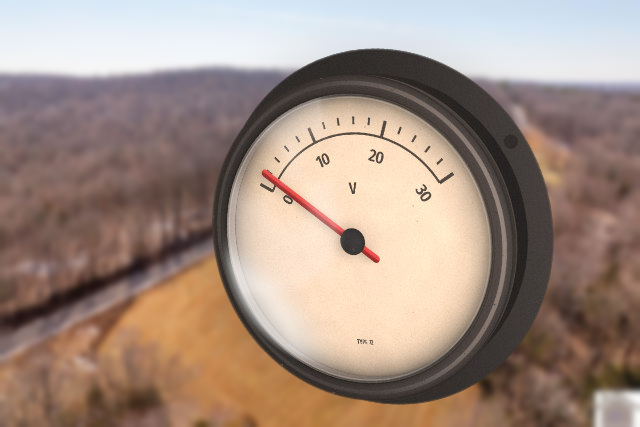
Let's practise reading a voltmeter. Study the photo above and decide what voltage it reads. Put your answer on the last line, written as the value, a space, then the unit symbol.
2 V
